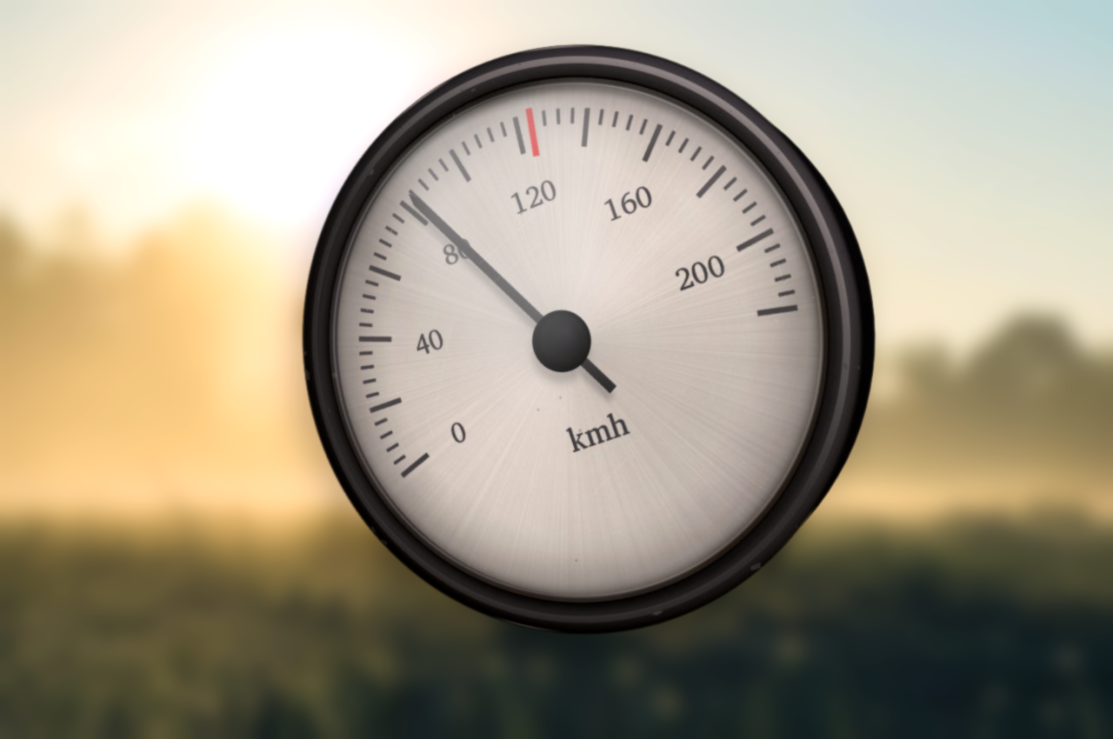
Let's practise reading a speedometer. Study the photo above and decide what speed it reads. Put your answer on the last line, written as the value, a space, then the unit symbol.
84 km/h
